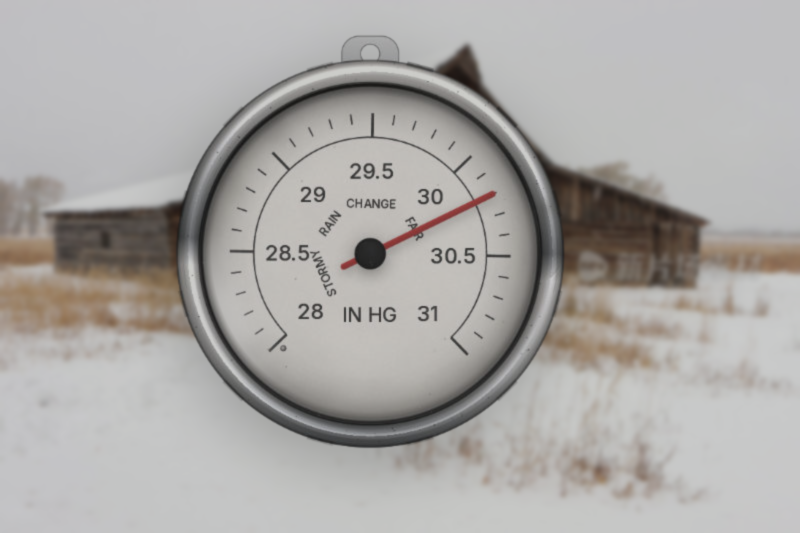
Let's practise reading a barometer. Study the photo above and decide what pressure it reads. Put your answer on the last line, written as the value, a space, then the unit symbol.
30.2 inHg
